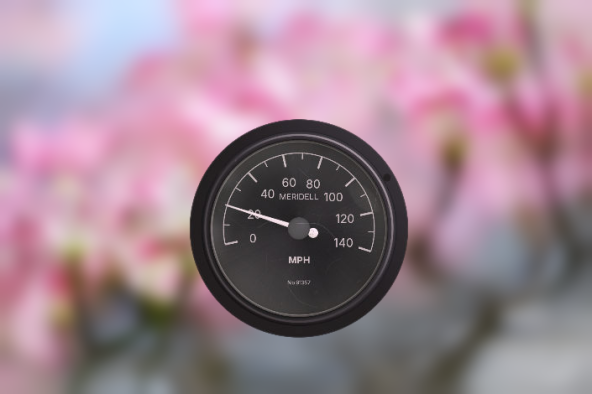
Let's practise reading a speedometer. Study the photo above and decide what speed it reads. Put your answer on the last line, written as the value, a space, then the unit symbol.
20 mph
